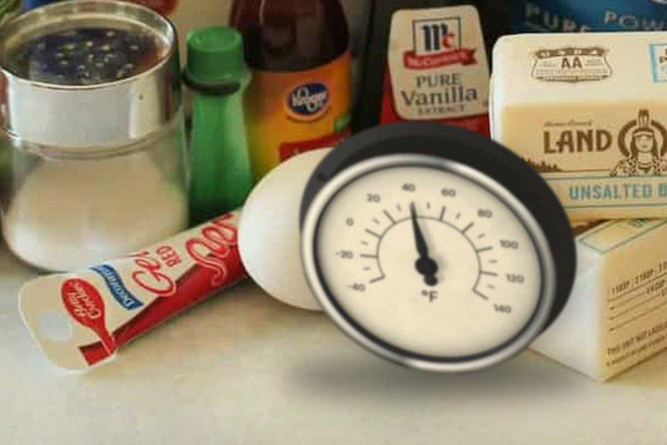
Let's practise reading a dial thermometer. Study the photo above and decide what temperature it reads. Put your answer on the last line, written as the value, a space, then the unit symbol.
40 °F
